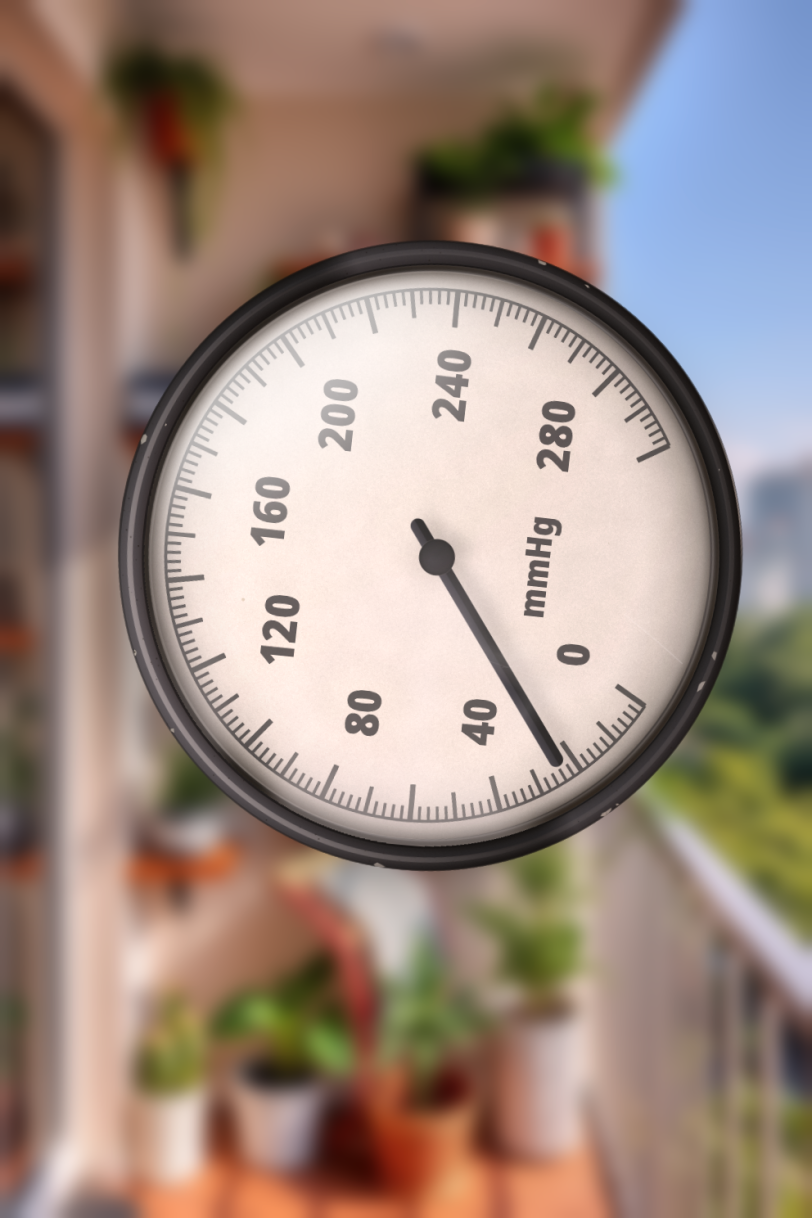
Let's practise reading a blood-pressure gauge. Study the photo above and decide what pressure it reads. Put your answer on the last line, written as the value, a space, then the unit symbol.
24 mmHg
